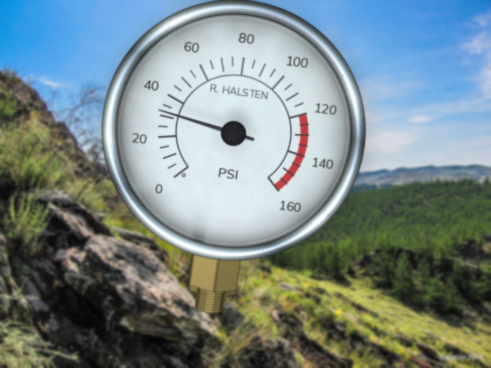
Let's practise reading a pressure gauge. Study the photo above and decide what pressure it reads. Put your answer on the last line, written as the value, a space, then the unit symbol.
32.5 psi
